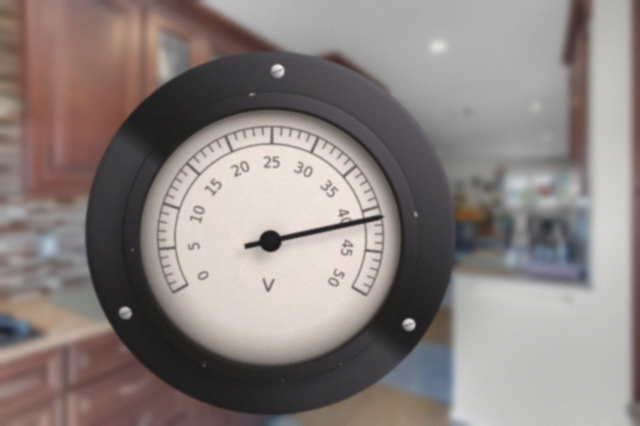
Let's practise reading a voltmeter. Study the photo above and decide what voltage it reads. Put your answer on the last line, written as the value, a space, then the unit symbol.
41 V
